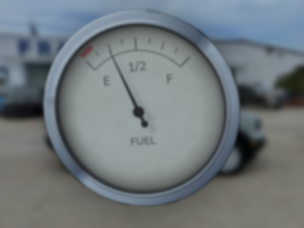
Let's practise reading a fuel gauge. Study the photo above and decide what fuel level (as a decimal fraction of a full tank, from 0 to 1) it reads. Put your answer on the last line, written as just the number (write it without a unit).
0.25
